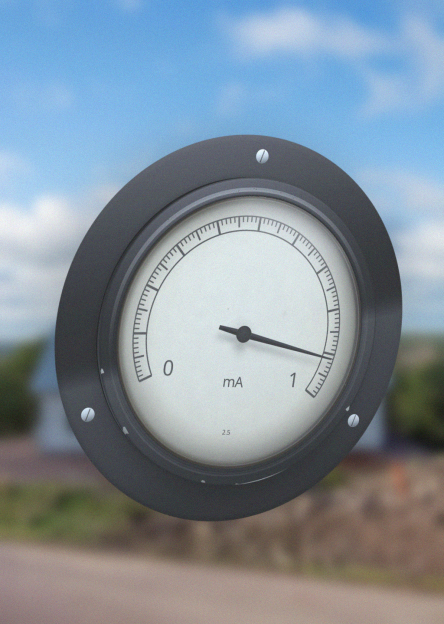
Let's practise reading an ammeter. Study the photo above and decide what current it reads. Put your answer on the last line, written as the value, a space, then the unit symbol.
0.91 mA
